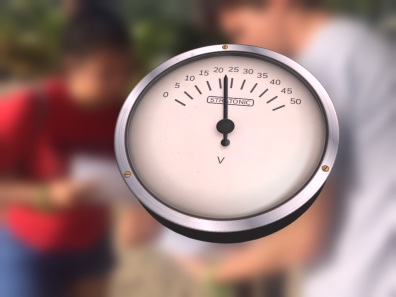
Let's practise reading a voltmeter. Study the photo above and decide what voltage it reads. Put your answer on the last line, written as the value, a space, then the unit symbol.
22.5 V
